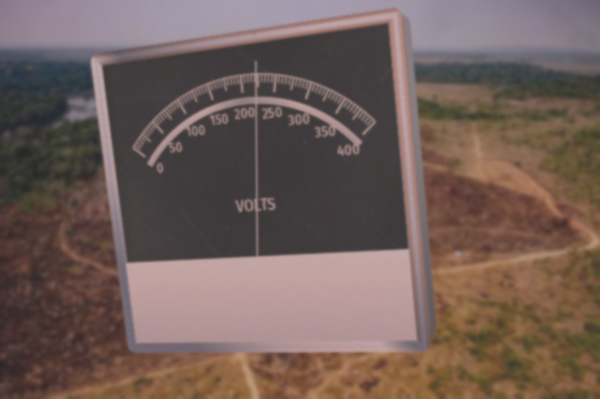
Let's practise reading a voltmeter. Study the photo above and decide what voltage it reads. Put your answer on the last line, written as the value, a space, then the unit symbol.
225 V
